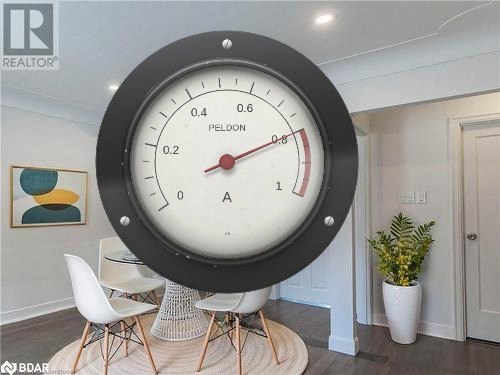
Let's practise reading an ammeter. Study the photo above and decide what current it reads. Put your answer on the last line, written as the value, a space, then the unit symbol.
0.8 A
